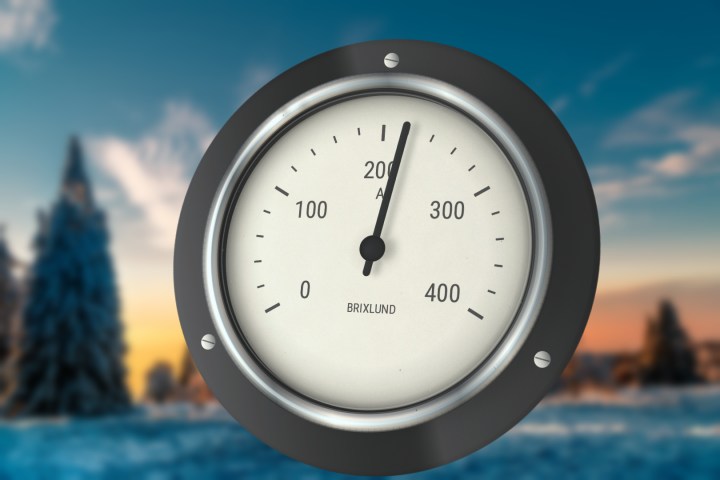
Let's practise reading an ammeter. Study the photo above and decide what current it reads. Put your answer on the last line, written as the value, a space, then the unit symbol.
220 A
